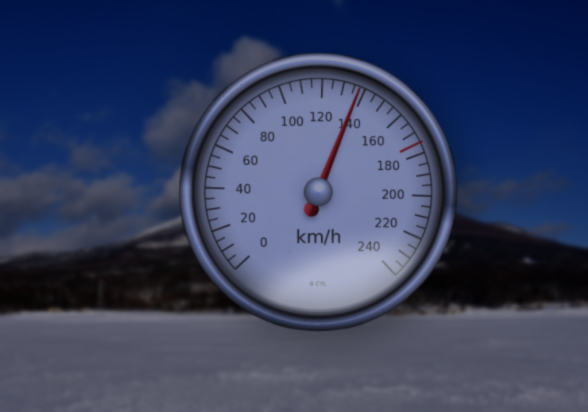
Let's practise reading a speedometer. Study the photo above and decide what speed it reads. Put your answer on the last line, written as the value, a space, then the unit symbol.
137.5 km/h
